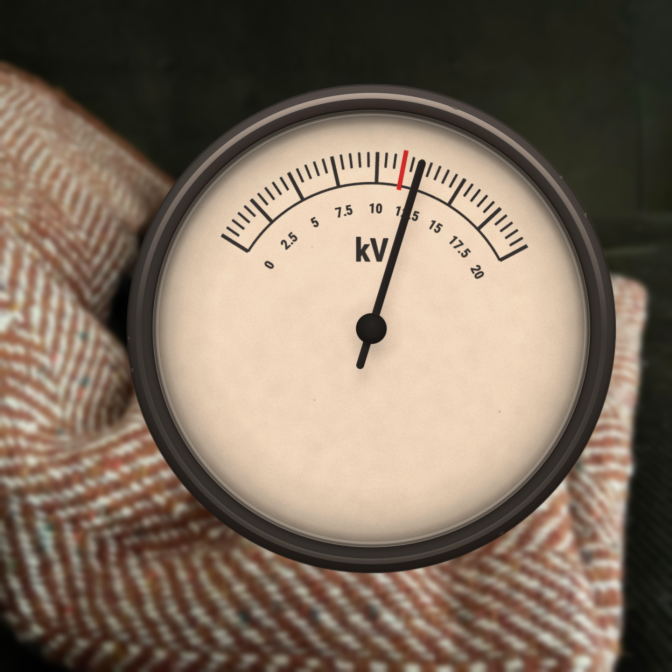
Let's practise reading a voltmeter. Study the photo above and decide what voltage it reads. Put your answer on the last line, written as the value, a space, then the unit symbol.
12.5 kV
